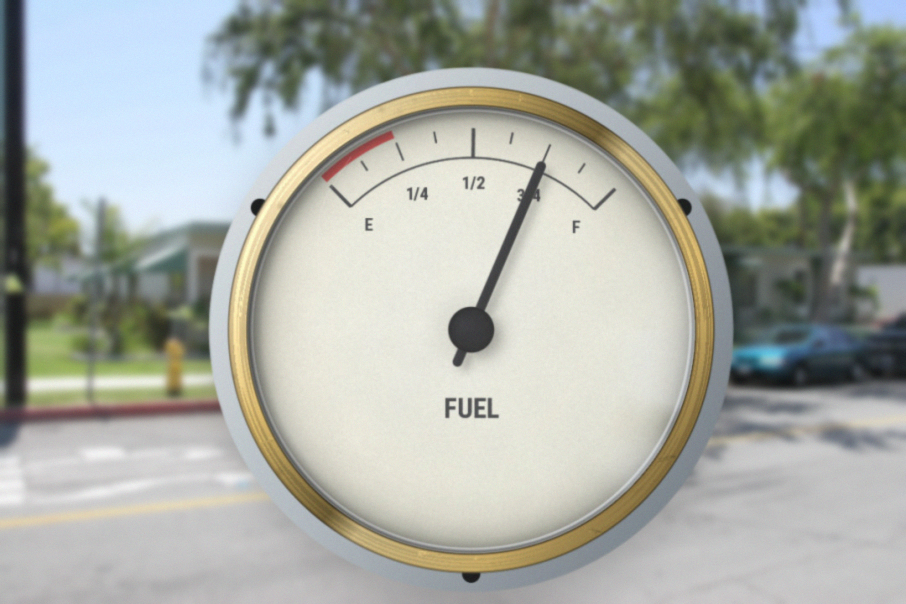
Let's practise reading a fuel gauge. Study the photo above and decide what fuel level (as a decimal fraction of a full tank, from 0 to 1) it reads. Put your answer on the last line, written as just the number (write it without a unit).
0.75
